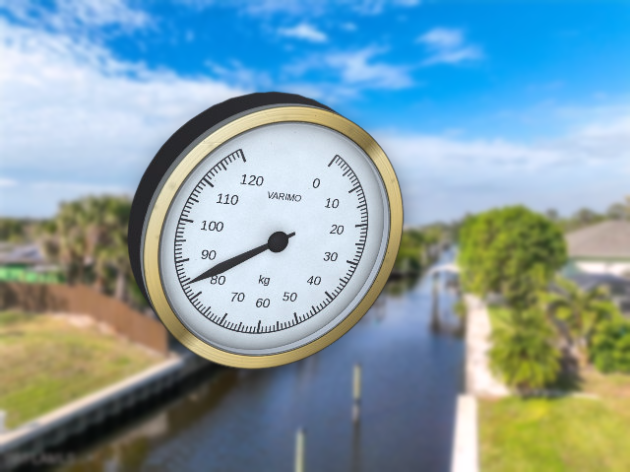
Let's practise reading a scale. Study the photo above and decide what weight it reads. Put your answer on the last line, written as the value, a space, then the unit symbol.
85 kg
